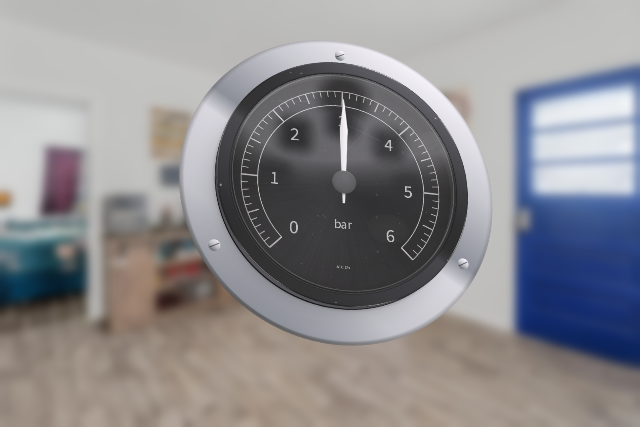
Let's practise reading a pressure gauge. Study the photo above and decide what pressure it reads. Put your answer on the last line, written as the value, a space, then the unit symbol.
3 bar
